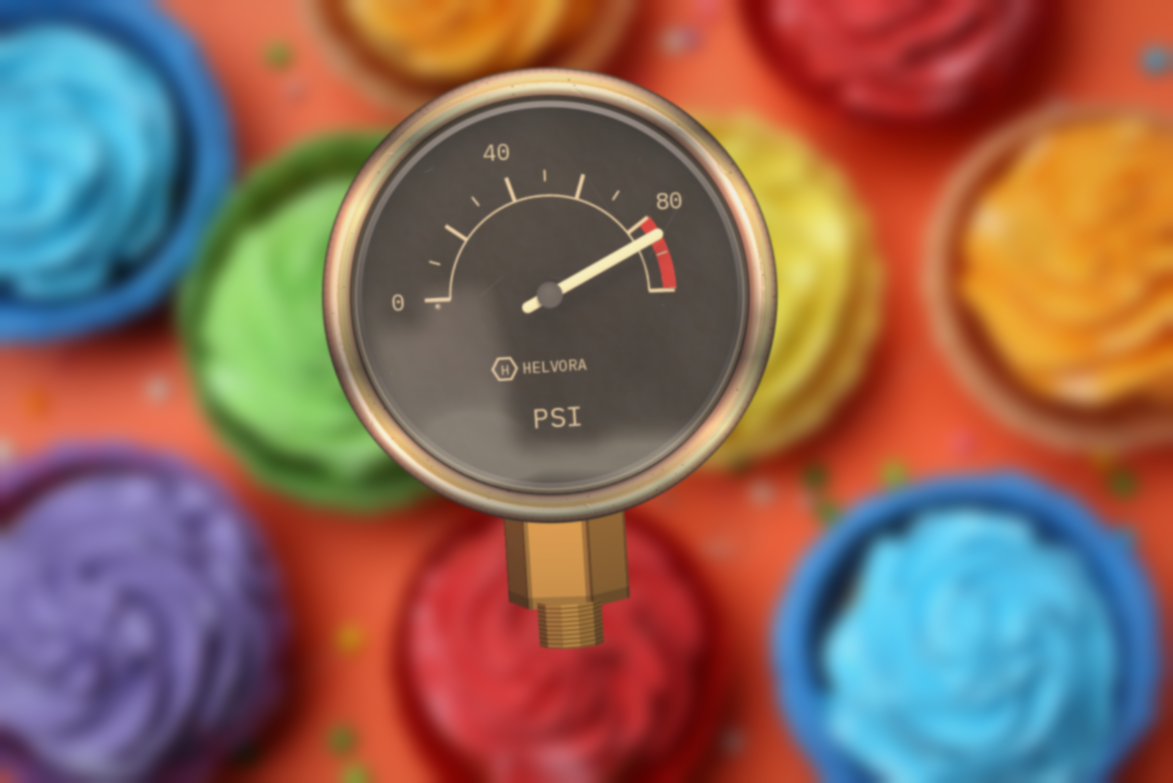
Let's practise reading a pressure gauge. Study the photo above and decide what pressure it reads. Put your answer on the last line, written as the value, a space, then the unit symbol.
85 psi
